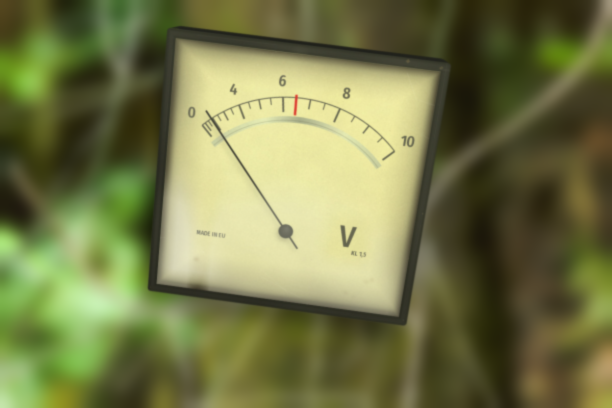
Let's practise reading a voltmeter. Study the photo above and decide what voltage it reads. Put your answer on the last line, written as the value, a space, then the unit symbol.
2 V
